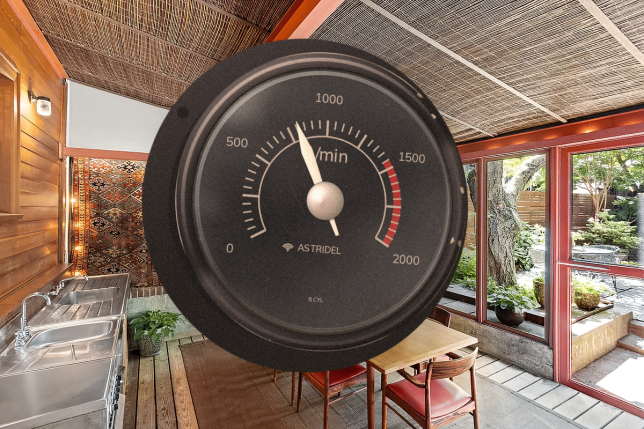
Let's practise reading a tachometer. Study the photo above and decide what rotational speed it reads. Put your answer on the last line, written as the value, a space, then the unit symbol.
800 rpm
